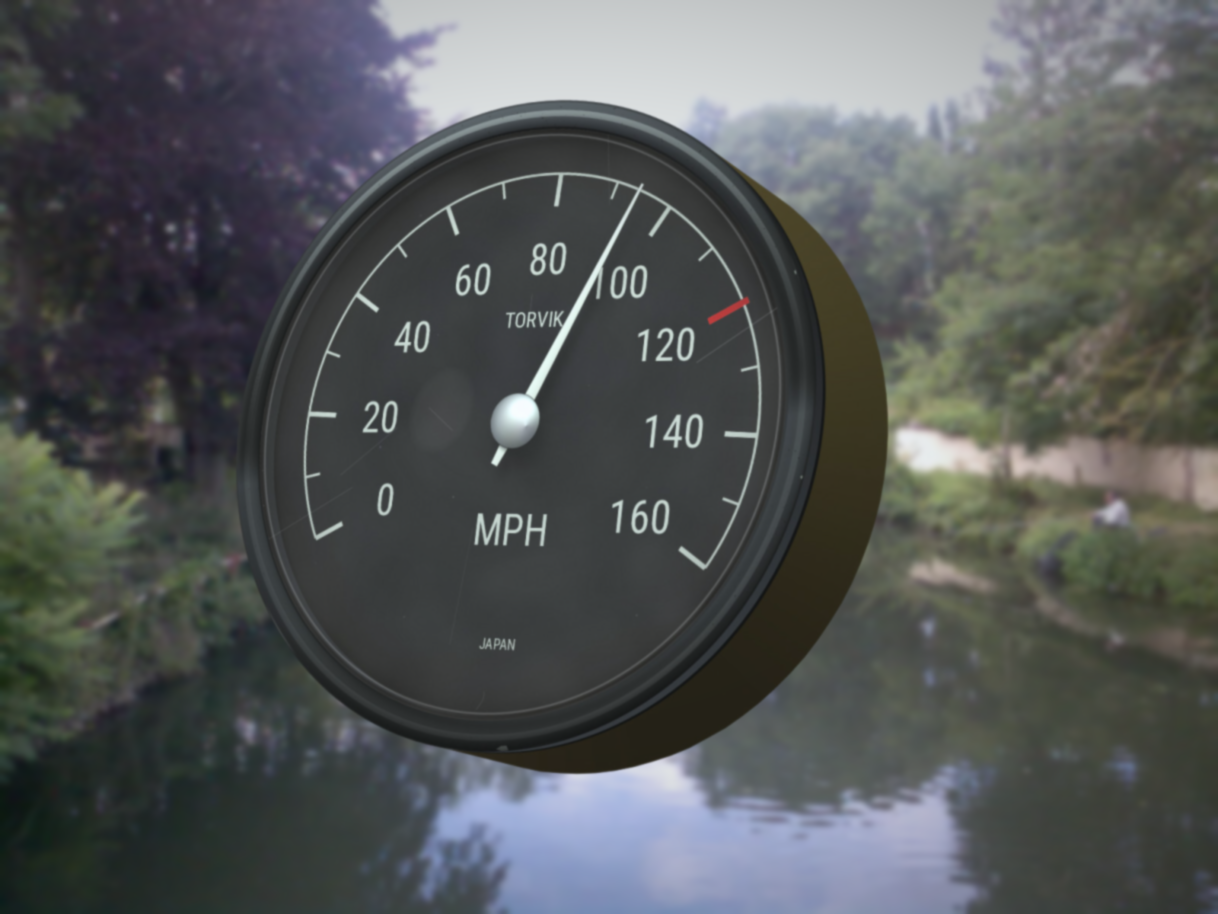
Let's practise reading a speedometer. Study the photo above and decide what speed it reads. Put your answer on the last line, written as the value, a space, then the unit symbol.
95 mph
